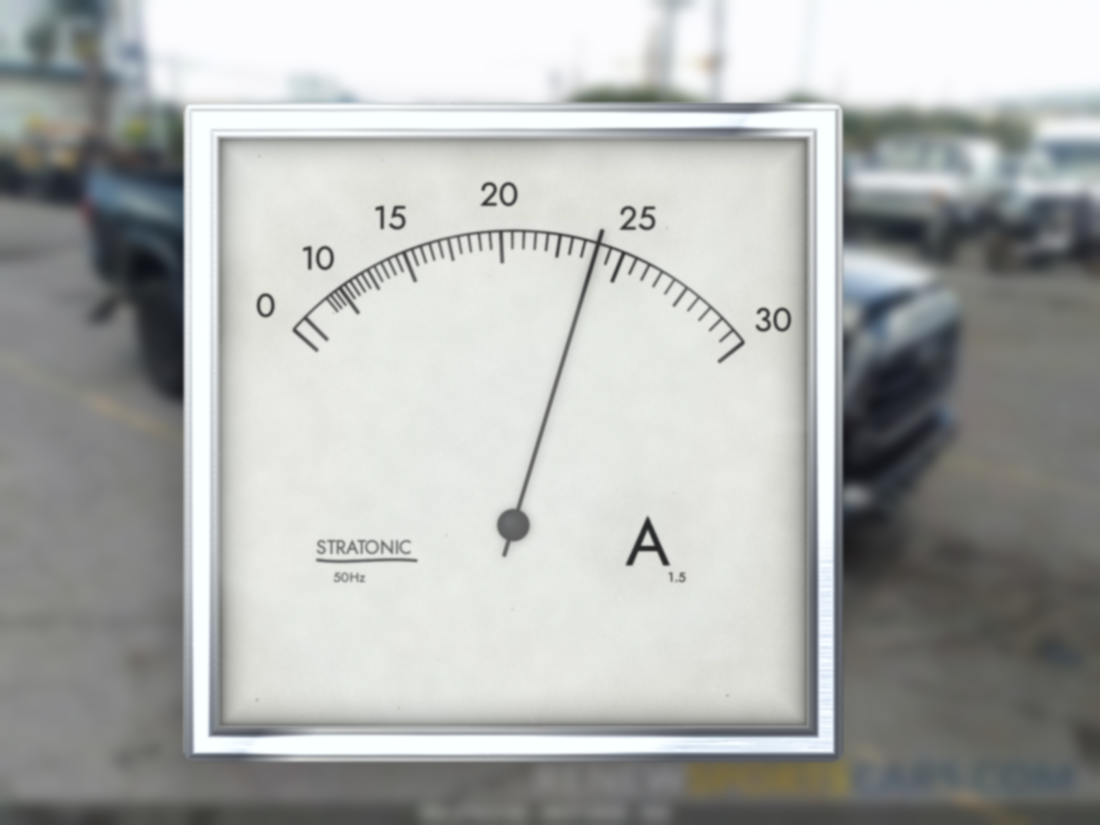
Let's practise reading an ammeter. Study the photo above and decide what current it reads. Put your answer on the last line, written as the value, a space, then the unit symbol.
24 A
